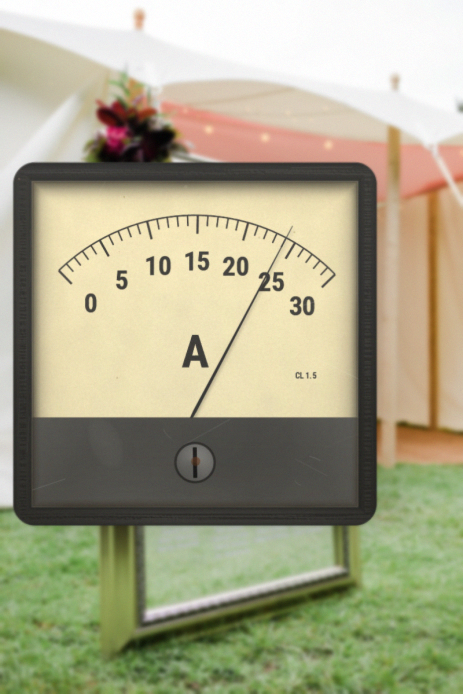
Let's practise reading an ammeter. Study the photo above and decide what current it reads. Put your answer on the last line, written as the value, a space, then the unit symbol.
24 A
